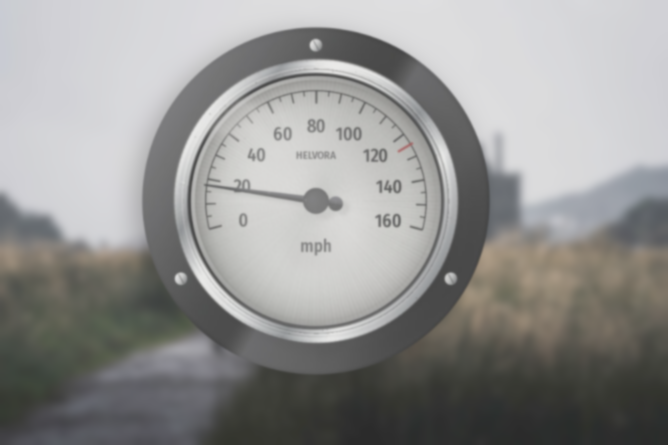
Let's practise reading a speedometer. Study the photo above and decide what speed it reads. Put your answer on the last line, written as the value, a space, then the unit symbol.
17.5 mph
